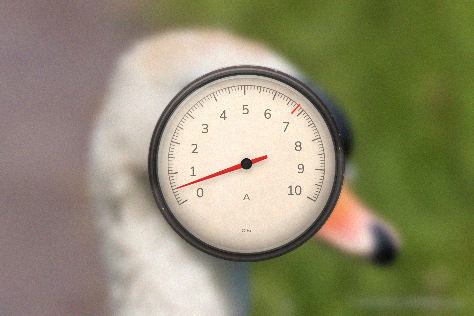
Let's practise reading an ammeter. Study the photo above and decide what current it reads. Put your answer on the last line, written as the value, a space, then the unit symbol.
0.5 A
